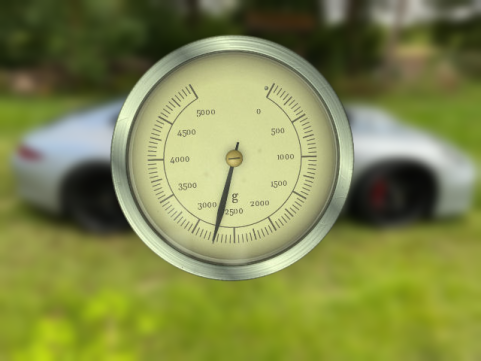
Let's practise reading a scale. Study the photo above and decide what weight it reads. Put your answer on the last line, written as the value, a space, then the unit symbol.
2750 g
